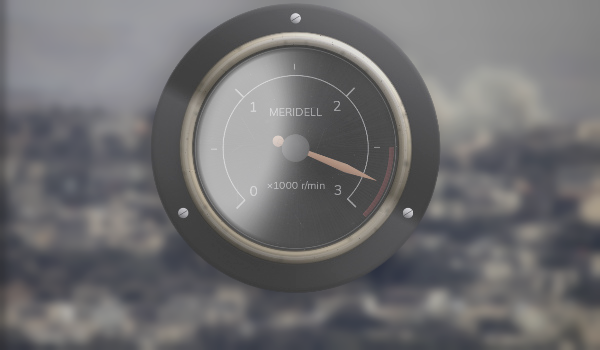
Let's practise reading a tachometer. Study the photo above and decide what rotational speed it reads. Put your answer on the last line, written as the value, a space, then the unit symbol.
2750 rpm
